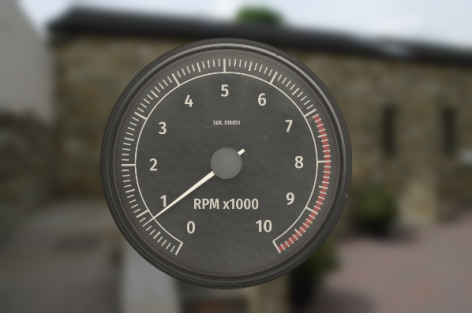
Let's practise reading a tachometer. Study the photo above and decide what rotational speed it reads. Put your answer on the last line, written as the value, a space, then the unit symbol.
800 rpm
